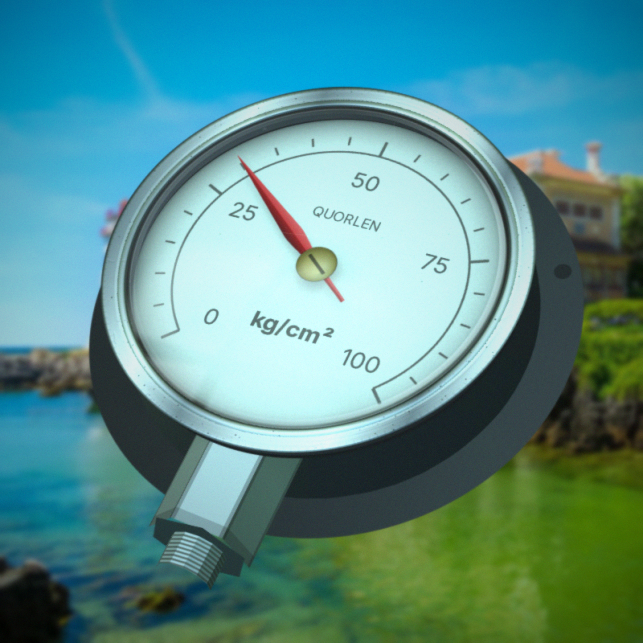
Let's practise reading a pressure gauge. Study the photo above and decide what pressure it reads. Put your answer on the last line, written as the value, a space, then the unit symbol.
30 kg/cm²
